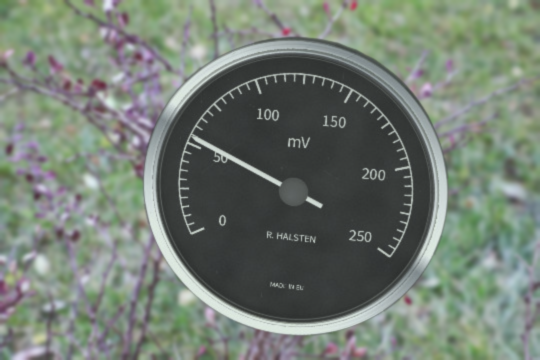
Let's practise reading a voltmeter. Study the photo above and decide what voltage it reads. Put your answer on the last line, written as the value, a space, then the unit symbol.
55 mV
